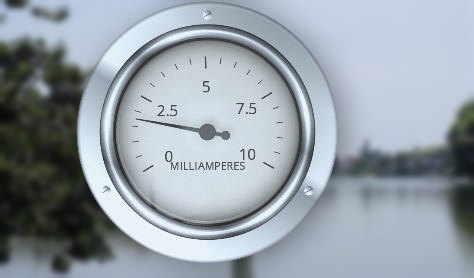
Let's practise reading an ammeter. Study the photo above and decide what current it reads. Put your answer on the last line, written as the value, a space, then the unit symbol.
1.75 mA
